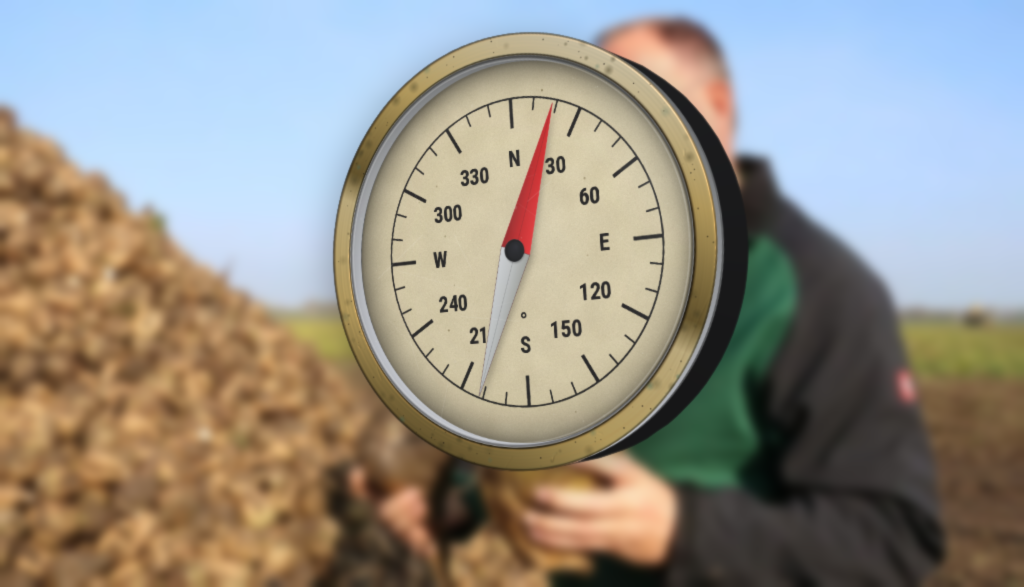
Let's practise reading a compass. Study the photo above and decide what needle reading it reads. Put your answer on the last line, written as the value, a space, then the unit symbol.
20 °
